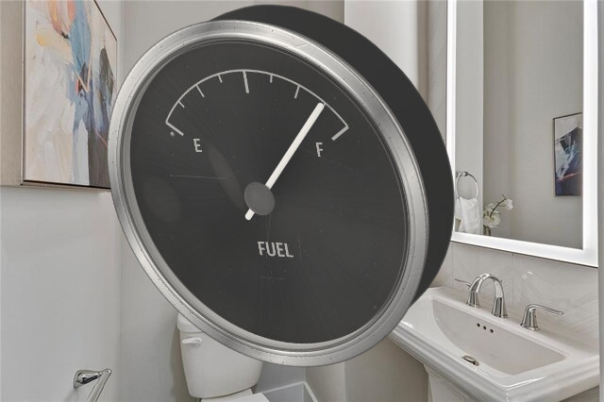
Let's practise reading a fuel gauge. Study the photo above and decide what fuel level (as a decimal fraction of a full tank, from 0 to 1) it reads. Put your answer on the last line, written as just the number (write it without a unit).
0.875
